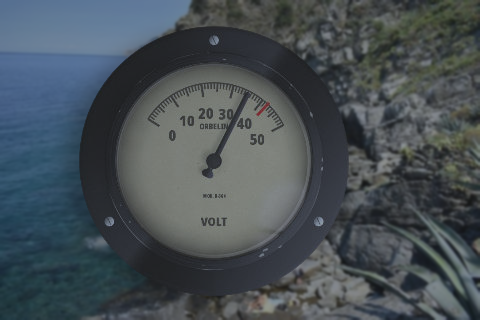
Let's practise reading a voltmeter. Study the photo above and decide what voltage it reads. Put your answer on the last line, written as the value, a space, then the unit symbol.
35 V
